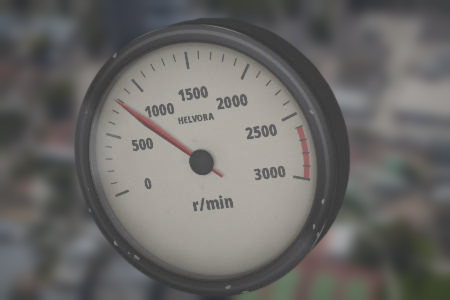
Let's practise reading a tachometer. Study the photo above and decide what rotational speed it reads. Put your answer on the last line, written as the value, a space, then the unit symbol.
800 rpm
